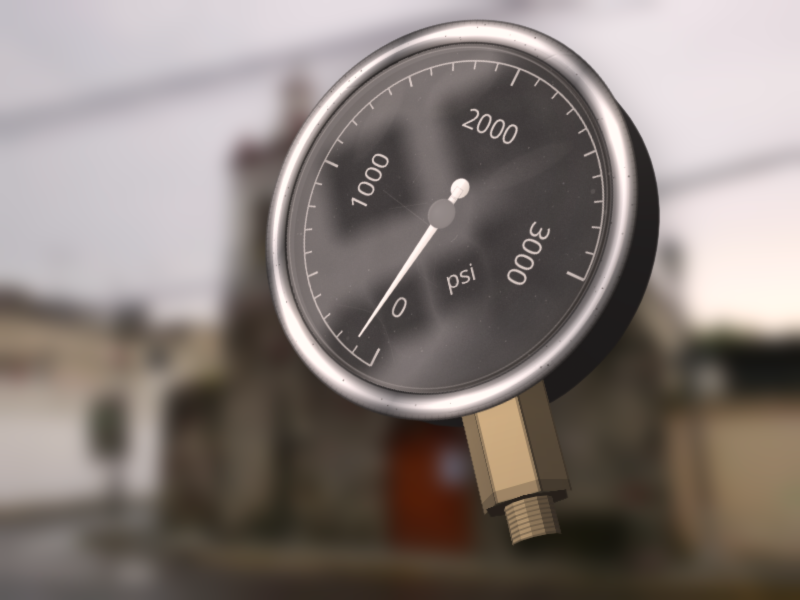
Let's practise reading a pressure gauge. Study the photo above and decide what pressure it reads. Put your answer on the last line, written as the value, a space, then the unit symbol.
100 psi
